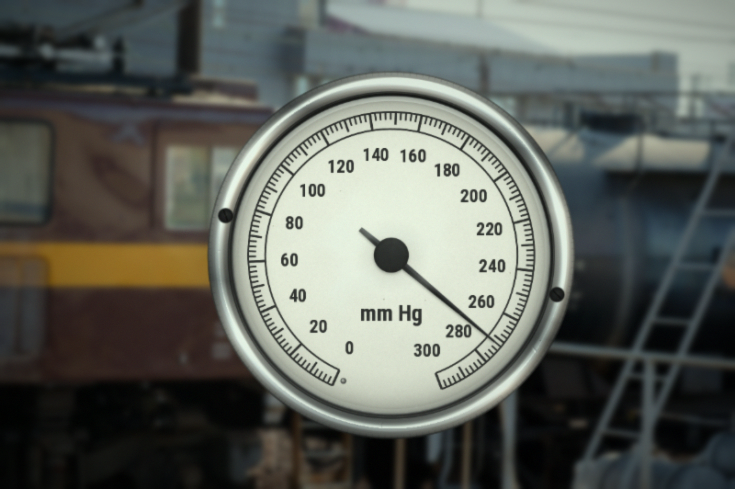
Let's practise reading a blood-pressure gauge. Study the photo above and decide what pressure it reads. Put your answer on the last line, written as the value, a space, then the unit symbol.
272 mmHg
